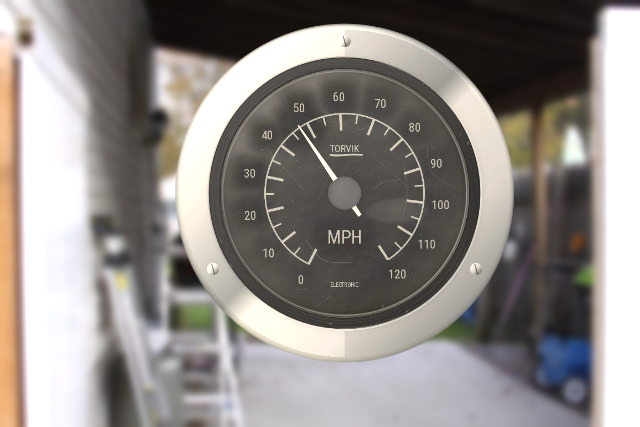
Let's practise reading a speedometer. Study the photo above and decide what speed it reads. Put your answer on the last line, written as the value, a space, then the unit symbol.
47.5 mph
